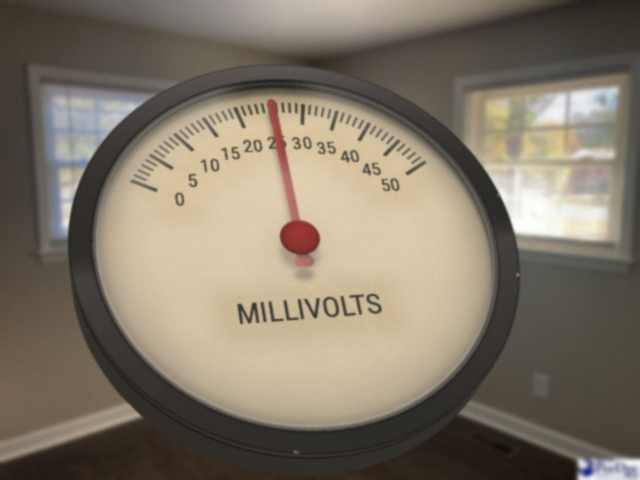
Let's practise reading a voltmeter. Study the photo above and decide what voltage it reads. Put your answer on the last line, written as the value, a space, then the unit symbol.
25 mV
